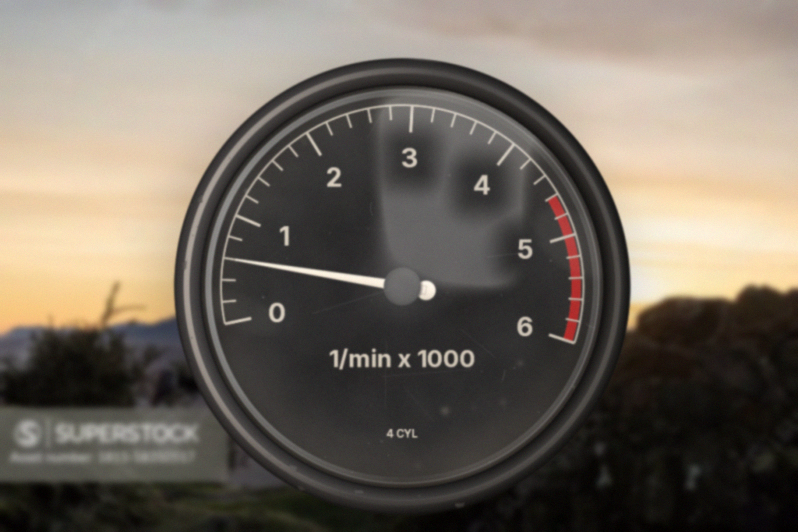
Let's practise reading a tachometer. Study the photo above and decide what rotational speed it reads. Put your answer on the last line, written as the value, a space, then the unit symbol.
600 rpm
